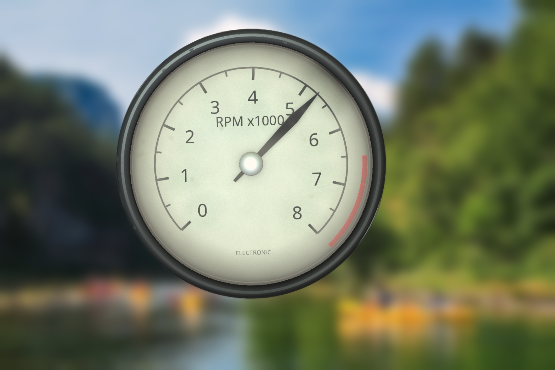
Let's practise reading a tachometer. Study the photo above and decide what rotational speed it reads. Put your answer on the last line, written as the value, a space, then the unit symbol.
5250 rpm
